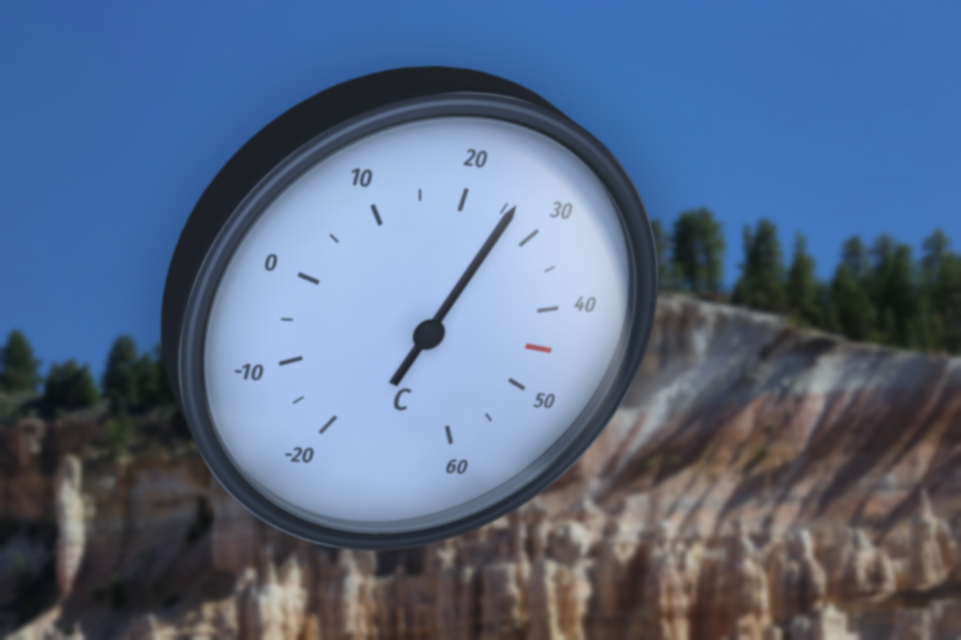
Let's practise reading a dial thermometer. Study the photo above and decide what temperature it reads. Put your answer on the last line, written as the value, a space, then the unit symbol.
25 °C
